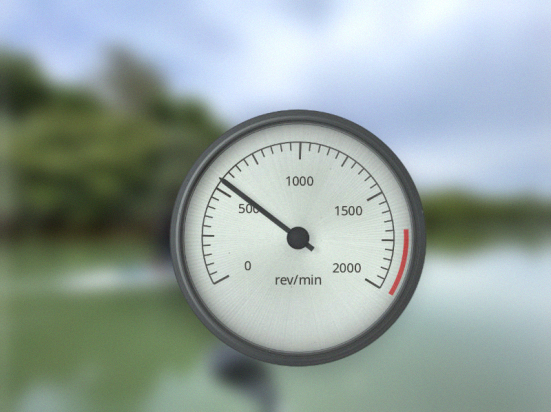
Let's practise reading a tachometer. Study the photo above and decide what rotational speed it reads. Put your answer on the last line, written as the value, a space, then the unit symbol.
550 rpm
